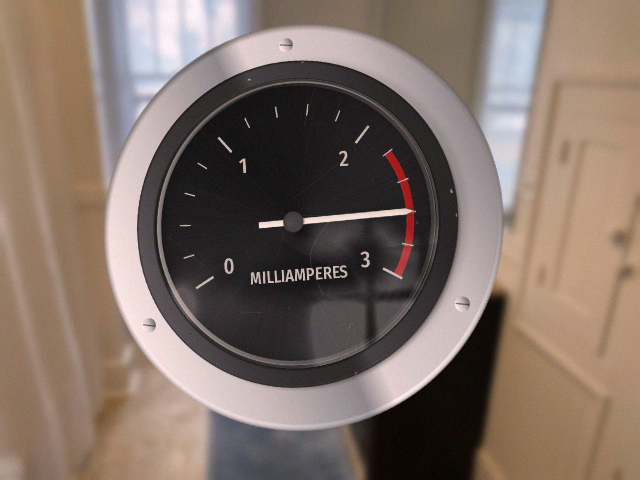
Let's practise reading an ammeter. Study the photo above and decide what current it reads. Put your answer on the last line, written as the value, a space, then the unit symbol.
2.6 mA
